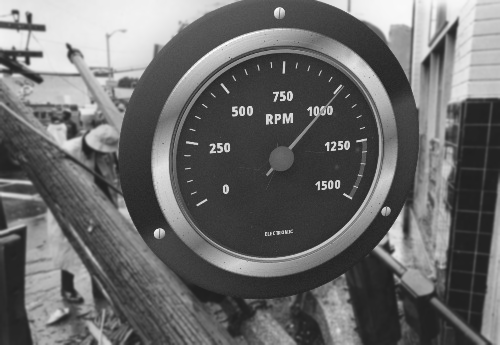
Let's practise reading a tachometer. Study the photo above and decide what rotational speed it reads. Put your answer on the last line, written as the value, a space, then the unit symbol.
1000 rpm
